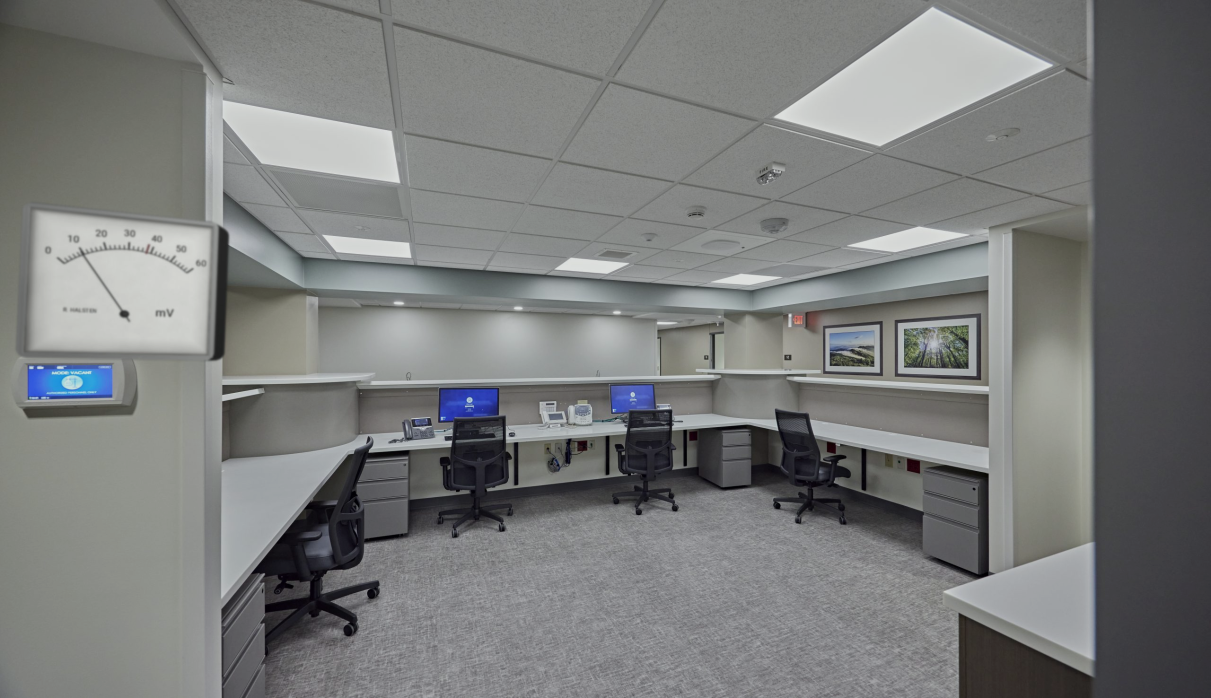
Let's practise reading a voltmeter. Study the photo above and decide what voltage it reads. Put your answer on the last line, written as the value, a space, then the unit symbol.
10 mV
